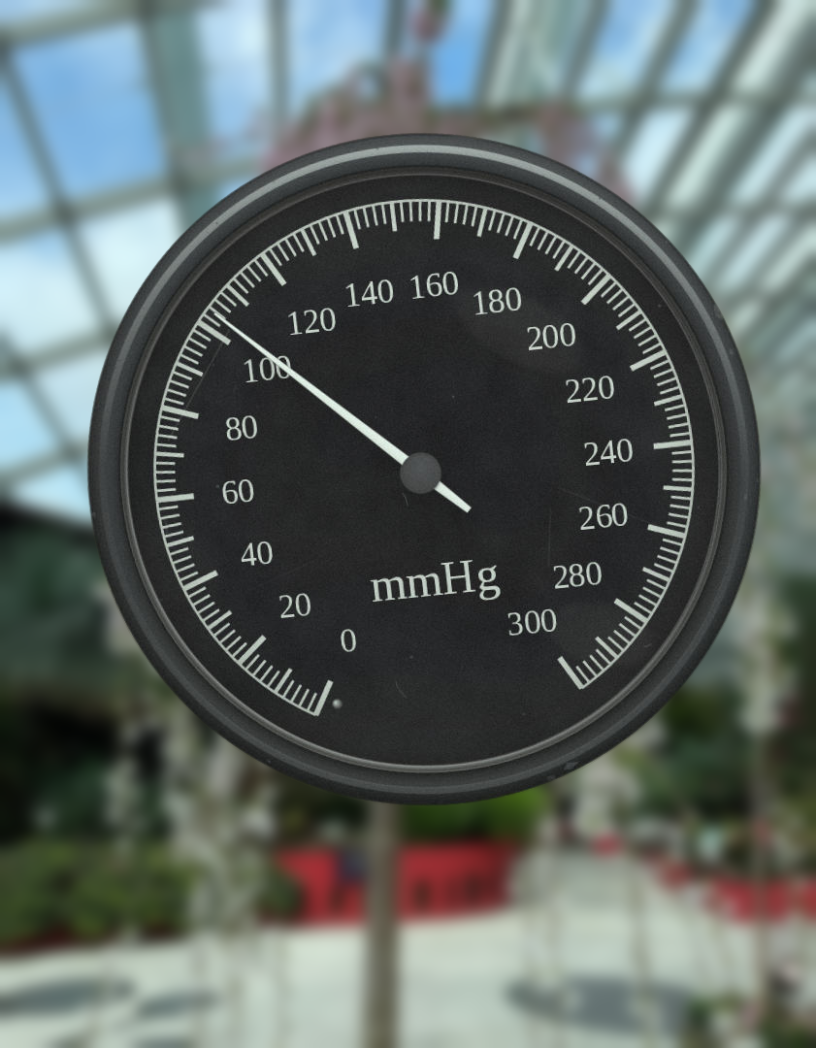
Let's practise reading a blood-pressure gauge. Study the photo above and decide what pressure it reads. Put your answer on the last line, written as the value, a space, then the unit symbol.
104 mmHg
